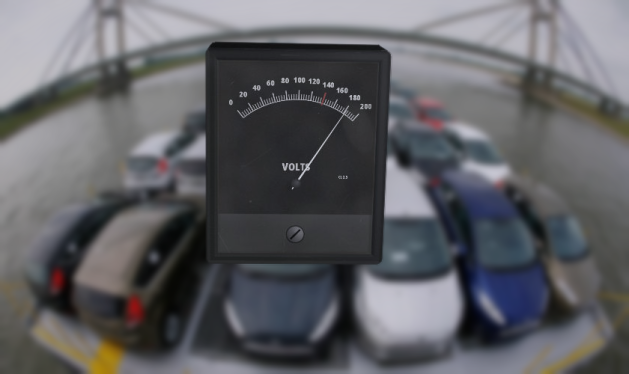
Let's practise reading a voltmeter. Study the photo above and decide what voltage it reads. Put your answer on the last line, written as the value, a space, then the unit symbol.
180 V
